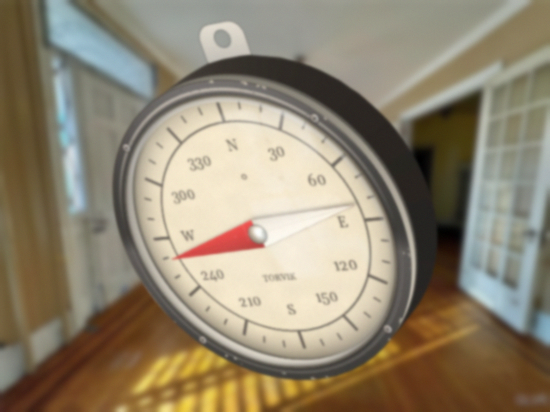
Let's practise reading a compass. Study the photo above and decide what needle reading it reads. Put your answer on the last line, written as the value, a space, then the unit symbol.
260 °
